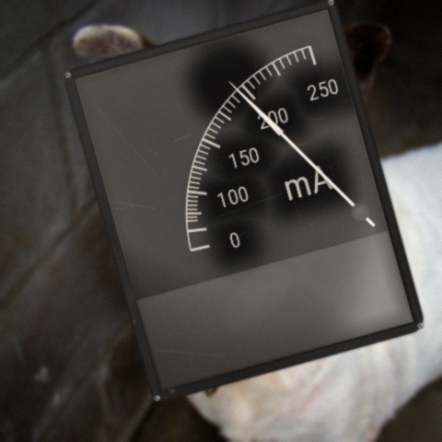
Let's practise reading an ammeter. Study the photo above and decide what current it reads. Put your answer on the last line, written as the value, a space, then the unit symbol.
195 mA
